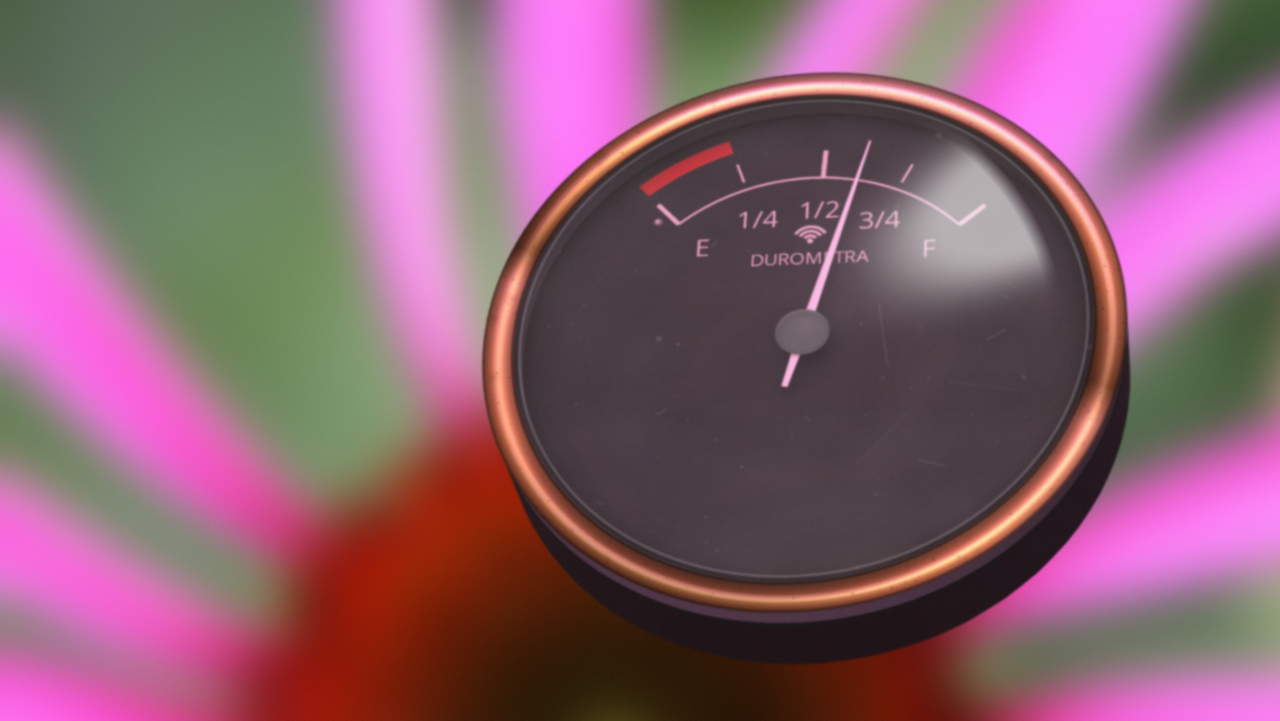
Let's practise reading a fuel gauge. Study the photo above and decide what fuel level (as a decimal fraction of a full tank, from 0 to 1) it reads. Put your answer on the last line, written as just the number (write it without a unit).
0.625
